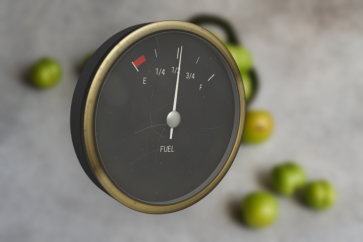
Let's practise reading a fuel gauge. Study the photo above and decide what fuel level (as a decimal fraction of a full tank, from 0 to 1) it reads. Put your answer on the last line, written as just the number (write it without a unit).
0.5
